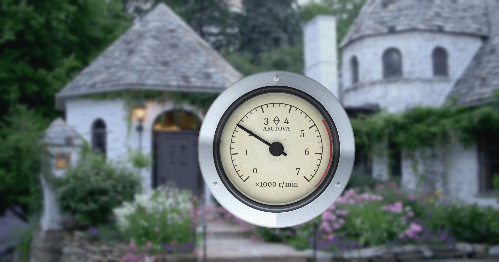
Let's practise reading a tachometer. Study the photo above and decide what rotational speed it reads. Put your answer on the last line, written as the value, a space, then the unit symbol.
2000 rpm
